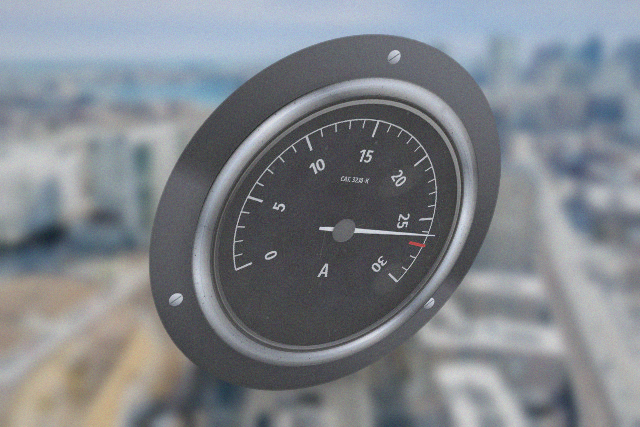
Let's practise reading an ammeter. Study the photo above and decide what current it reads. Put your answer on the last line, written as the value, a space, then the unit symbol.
26 A
